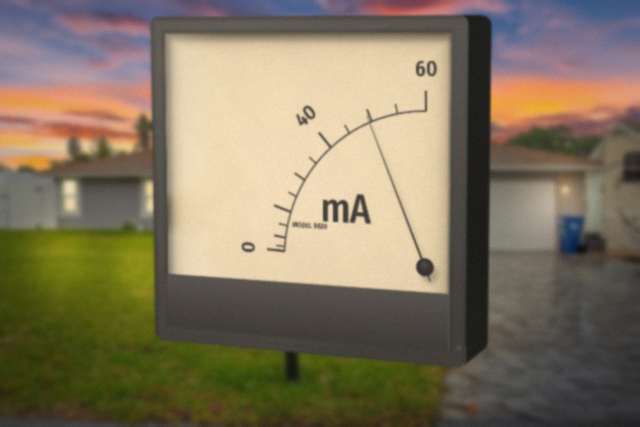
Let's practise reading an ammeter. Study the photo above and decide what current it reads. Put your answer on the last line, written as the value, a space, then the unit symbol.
50 mA
